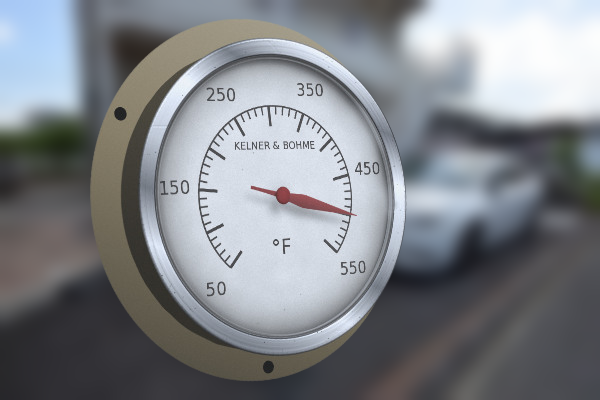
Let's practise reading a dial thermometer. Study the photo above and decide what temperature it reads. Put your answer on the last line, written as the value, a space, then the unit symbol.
500 °F
